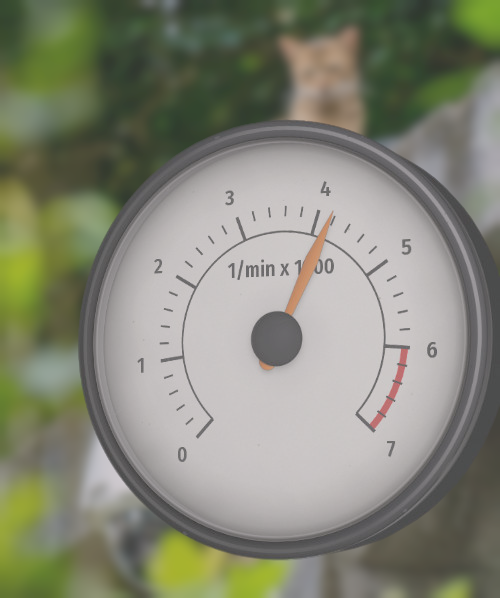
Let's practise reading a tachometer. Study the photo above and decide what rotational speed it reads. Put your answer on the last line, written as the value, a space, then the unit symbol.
4200 rpm
